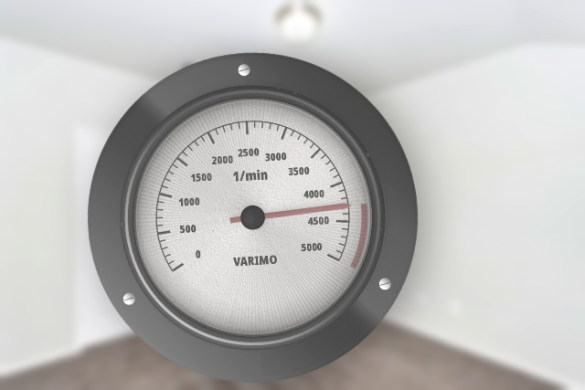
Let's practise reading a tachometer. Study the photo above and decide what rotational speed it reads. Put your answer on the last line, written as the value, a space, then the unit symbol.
4300 rpm
